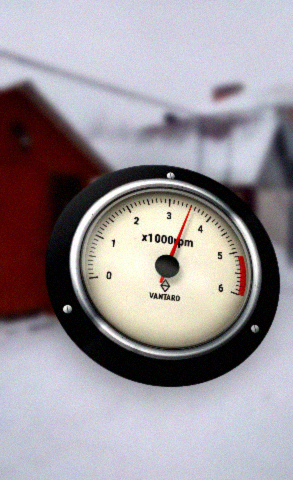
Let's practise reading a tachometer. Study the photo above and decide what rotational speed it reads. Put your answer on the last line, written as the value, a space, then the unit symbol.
3500 rpm
